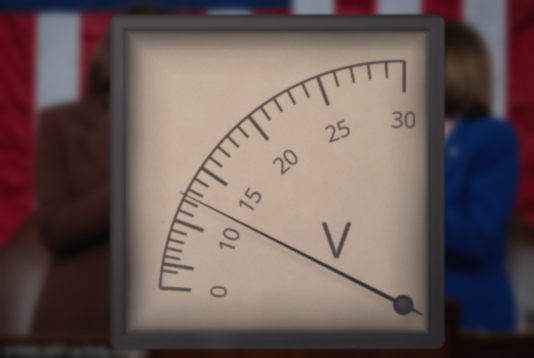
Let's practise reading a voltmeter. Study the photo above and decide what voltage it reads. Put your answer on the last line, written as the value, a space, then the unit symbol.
12.5 V
